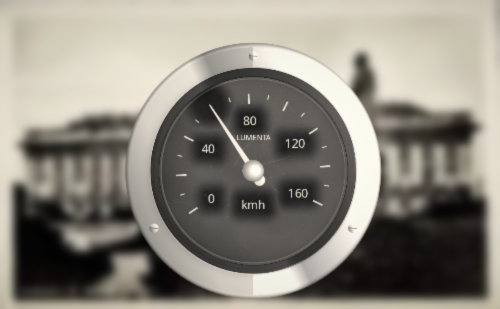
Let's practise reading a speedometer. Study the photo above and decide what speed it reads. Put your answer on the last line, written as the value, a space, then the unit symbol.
60 km/h
